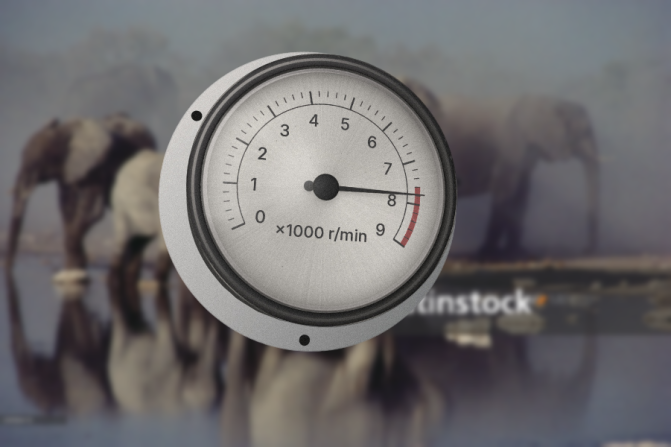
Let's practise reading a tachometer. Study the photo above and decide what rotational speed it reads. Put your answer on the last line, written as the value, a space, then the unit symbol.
7800 rpm
